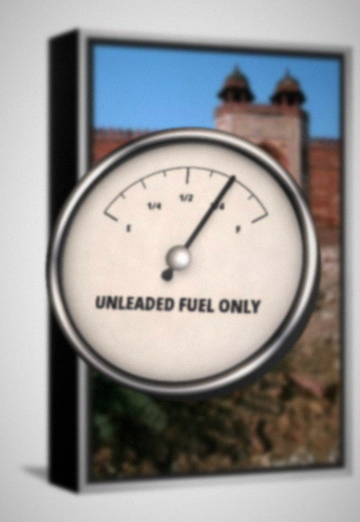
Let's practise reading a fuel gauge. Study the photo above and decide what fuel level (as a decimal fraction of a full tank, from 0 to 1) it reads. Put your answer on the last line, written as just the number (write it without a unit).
0.75
